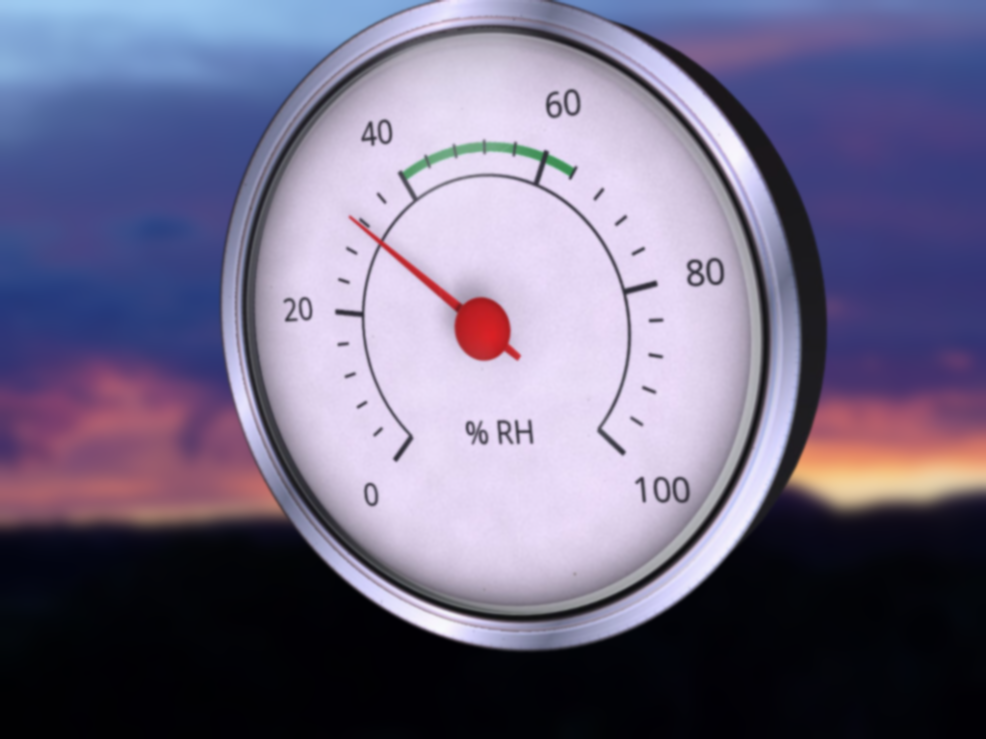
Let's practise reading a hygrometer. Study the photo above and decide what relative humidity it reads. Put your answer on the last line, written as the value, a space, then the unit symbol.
32 %
